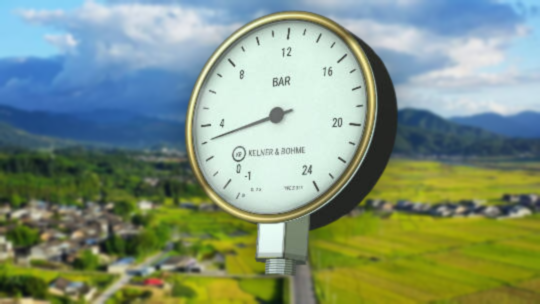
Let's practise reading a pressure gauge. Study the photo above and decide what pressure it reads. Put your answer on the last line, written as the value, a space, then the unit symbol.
3 bar
